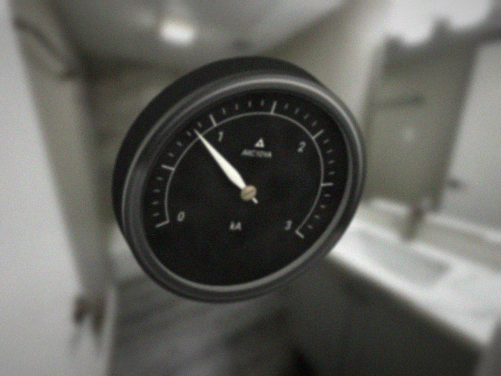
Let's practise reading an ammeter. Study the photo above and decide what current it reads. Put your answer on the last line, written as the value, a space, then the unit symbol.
0.85 kA
